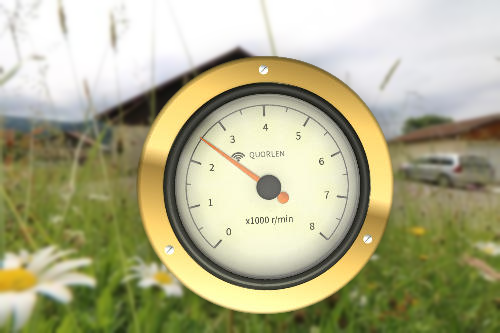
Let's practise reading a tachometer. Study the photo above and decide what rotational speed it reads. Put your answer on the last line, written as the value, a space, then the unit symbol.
2500 rpm
